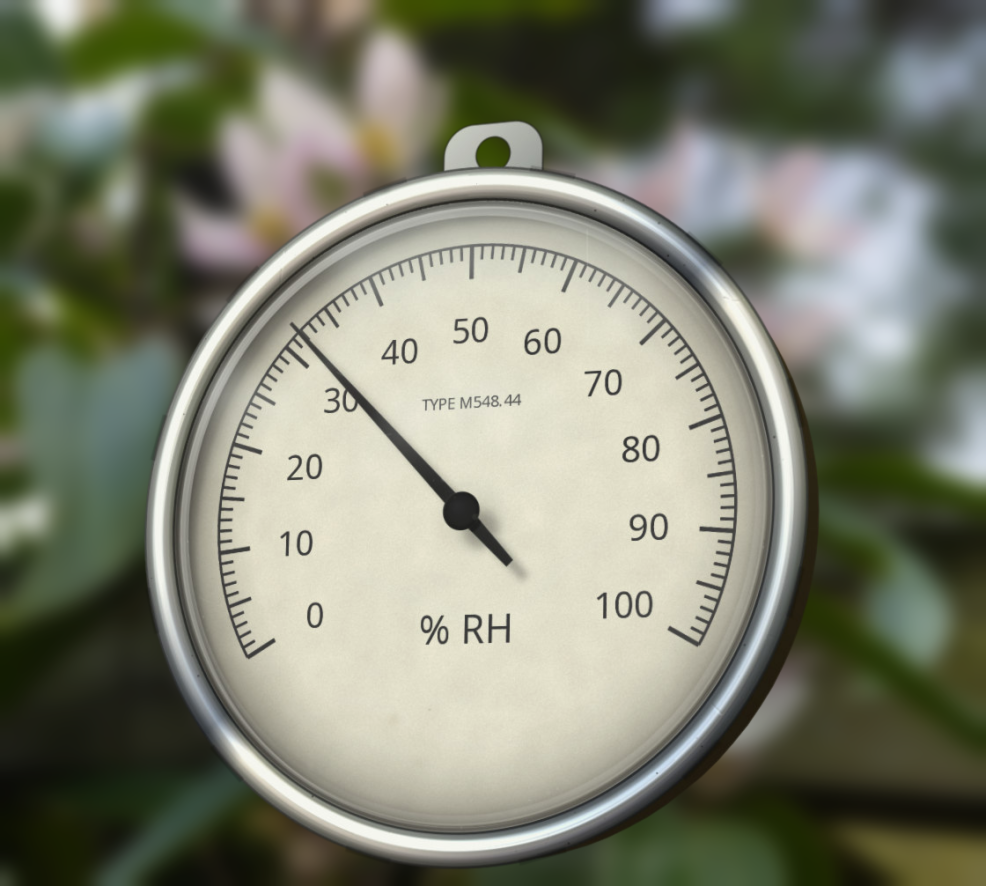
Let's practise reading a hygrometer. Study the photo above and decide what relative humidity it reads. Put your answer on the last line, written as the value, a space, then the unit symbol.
32 %
